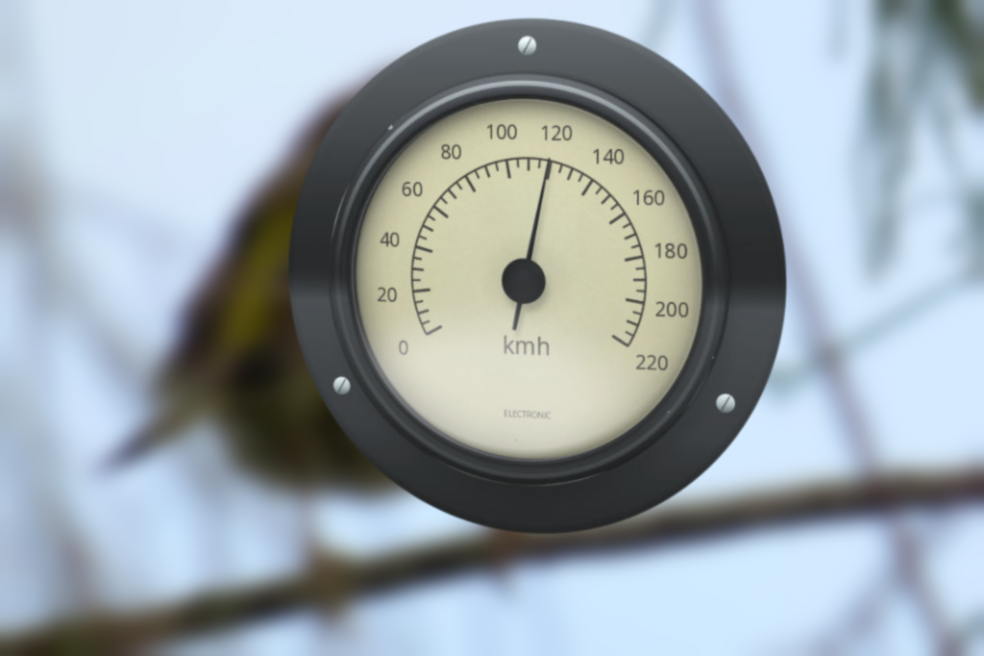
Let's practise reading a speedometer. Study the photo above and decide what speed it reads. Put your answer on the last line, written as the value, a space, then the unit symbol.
120 km/h
